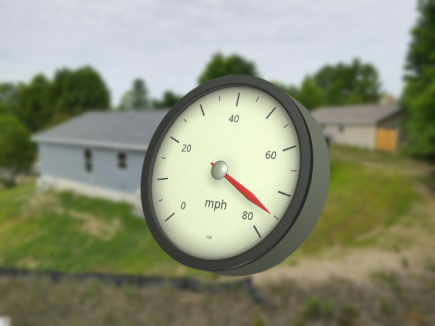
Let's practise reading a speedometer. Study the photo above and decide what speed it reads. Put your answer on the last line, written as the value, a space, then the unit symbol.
75 mph
